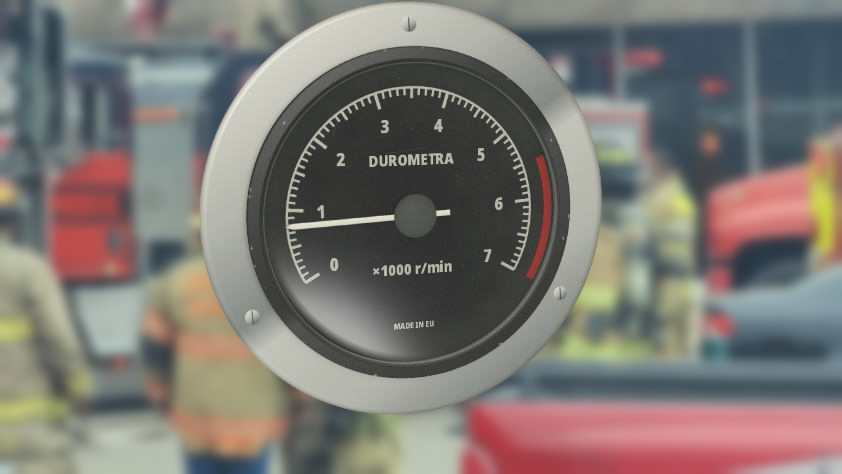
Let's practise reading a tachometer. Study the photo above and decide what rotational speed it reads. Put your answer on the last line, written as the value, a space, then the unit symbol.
800 rpm
